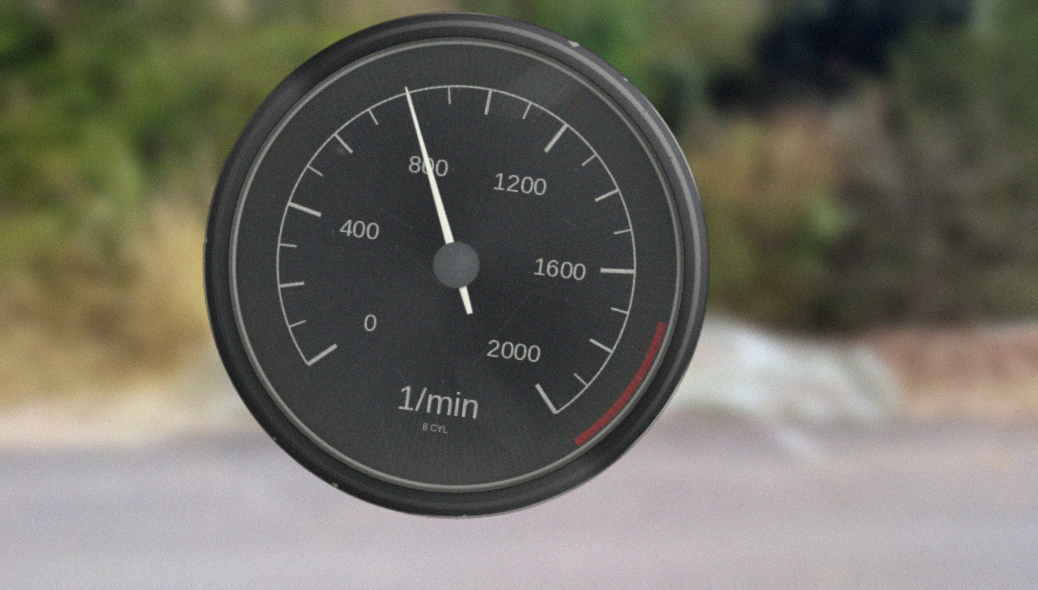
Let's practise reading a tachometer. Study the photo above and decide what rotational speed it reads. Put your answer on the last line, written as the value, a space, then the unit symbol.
800 rpm
